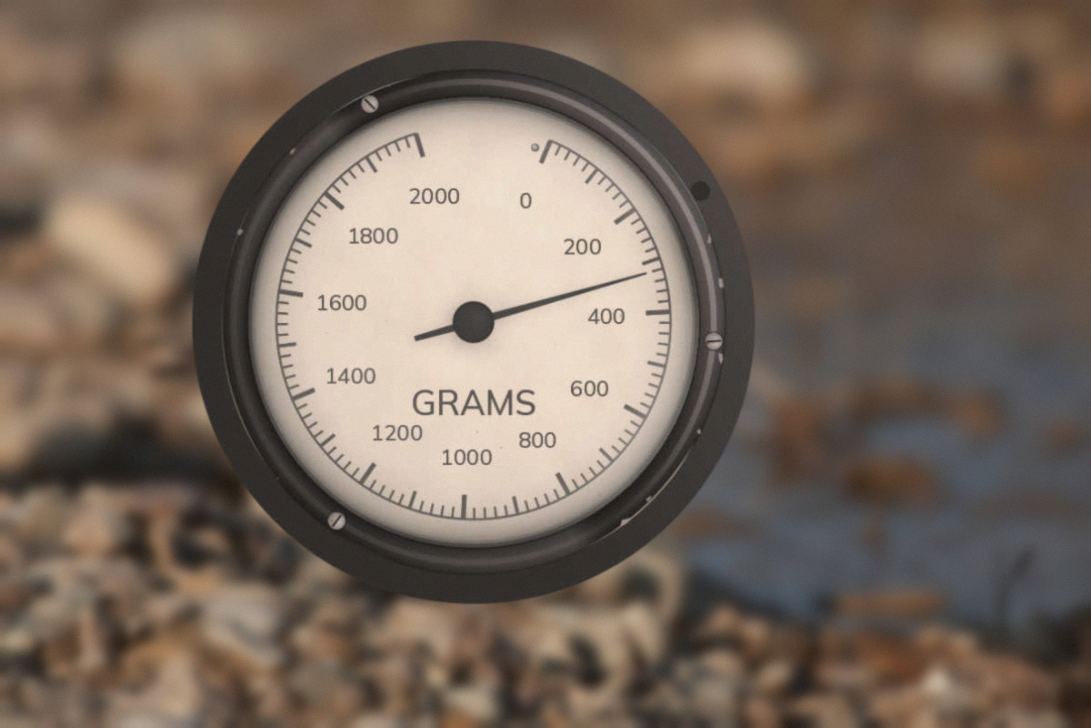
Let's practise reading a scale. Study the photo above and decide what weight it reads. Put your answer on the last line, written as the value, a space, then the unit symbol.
320 g
